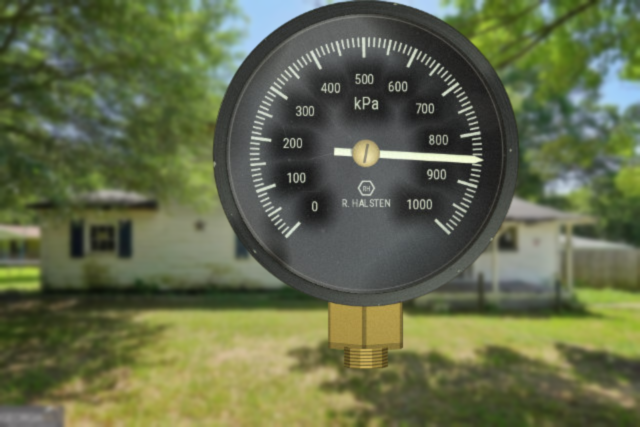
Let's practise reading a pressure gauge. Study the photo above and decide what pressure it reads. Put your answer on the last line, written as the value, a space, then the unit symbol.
850 kPa
